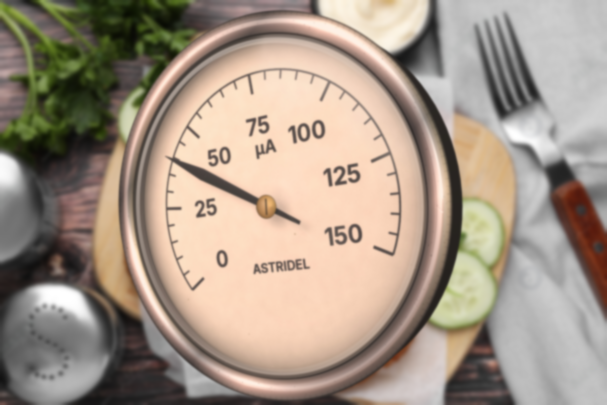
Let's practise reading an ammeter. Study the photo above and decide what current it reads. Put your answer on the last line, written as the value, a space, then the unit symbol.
40 µA
